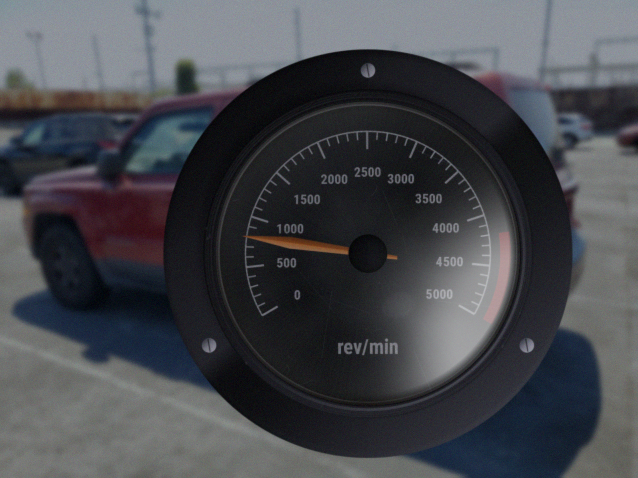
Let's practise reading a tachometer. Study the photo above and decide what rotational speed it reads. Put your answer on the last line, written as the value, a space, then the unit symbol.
800 rpm
